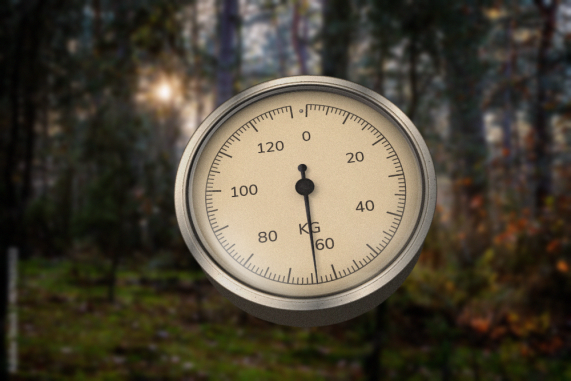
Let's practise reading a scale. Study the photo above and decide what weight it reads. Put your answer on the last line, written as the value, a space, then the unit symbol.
64 kg
